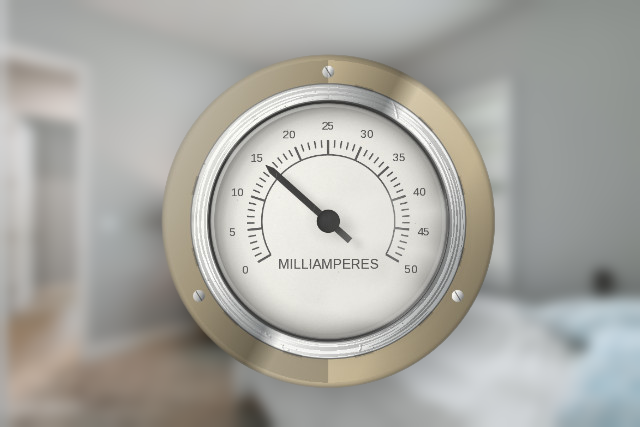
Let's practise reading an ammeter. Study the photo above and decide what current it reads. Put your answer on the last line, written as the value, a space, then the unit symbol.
15 mA
